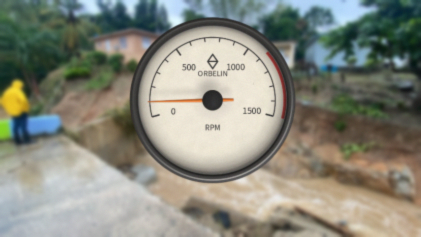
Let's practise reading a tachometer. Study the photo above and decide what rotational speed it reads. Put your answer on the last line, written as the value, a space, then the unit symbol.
100 rpm
